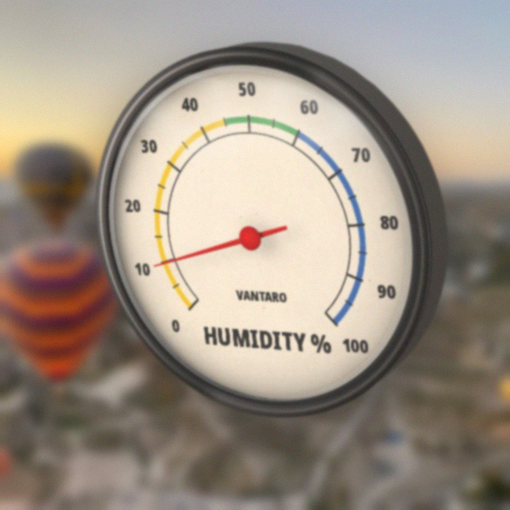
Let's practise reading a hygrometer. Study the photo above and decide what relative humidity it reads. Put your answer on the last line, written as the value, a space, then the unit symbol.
10 %
